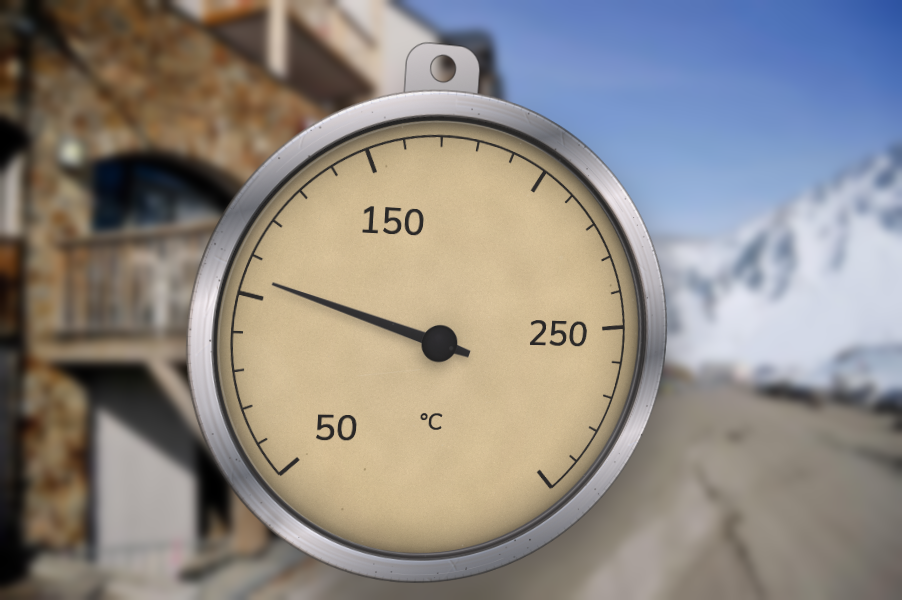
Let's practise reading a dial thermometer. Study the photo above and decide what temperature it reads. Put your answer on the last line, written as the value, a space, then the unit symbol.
105 °C
